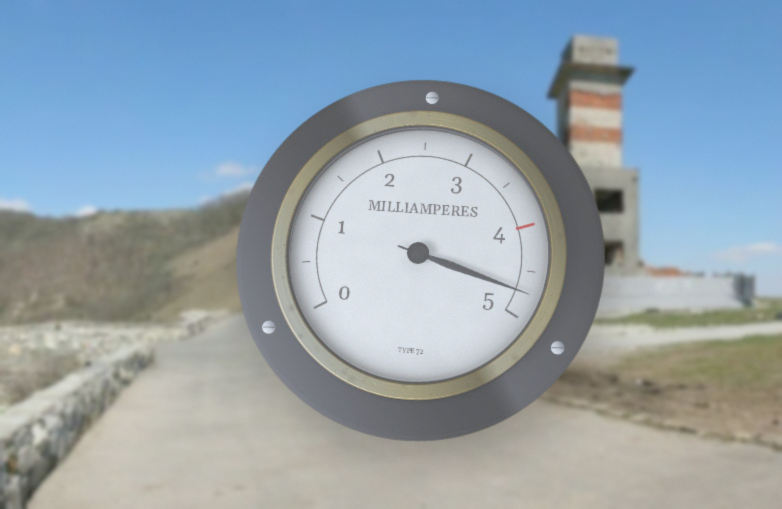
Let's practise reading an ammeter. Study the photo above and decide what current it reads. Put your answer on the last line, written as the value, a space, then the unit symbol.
4.75 mA
